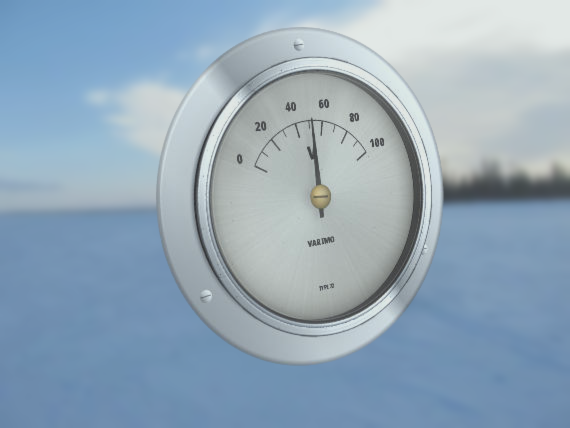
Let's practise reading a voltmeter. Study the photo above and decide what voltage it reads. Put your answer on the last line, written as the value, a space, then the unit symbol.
50 V
